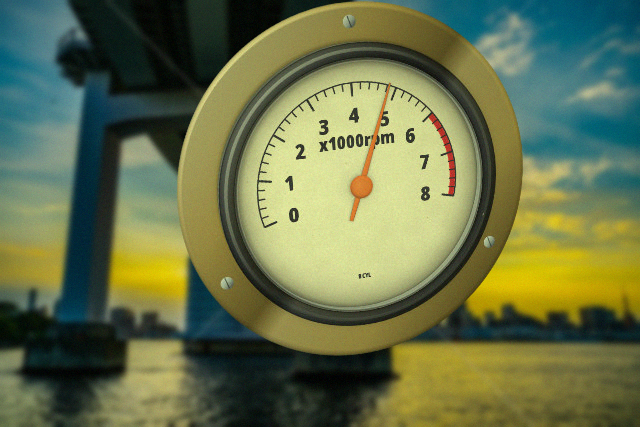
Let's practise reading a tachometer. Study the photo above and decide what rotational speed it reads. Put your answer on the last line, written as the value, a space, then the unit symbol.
4800 rpm
